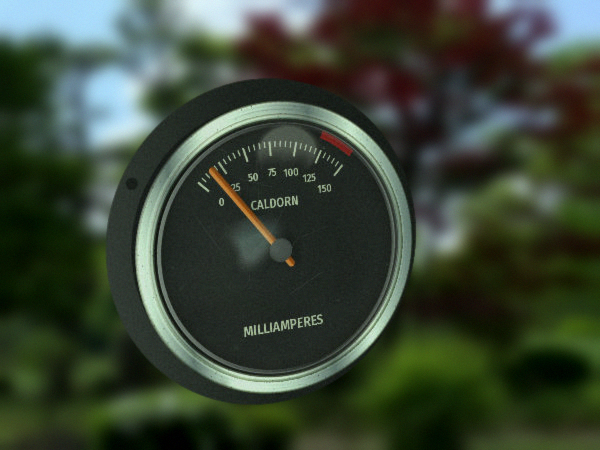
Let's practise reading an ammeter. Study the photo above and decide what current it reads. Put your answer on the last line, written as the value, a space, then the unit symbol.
15 mA
